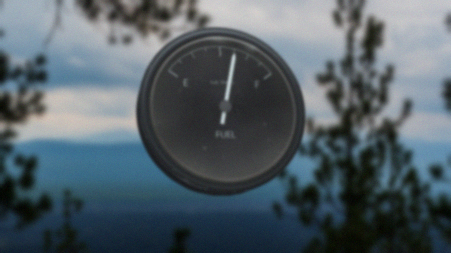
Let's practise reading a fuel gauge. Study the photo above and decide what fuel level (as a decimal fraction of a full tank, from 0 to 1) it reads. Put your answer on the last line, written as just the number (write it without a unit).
0.625
